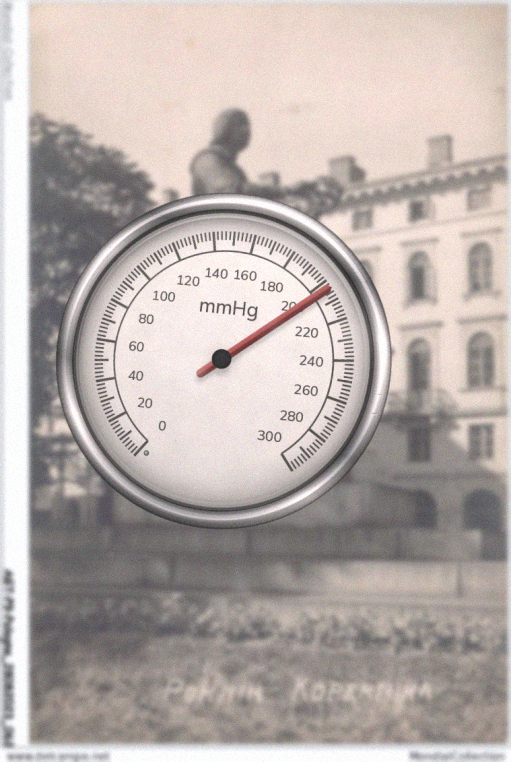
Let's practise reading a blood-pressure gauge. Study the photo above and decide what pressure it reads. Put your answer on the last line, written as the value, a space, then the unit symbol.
204 mmHg
